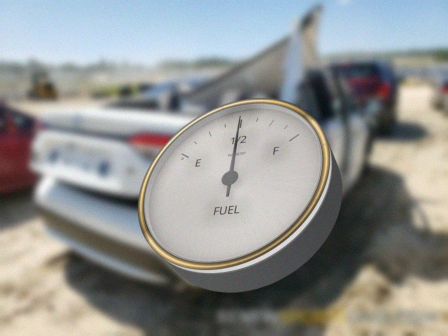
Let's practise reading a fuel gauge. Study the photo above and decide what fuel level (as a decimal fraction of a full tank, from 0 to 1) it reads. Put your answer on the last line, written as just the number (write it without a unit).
0.5
